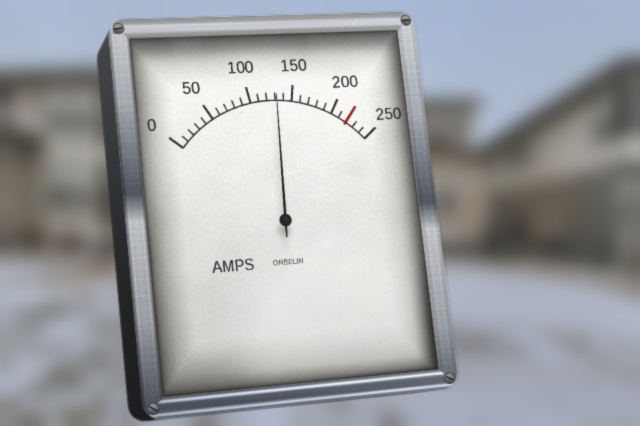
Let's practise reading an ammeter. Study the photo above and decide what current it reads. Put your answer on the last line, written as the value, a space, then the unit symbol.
130 A
